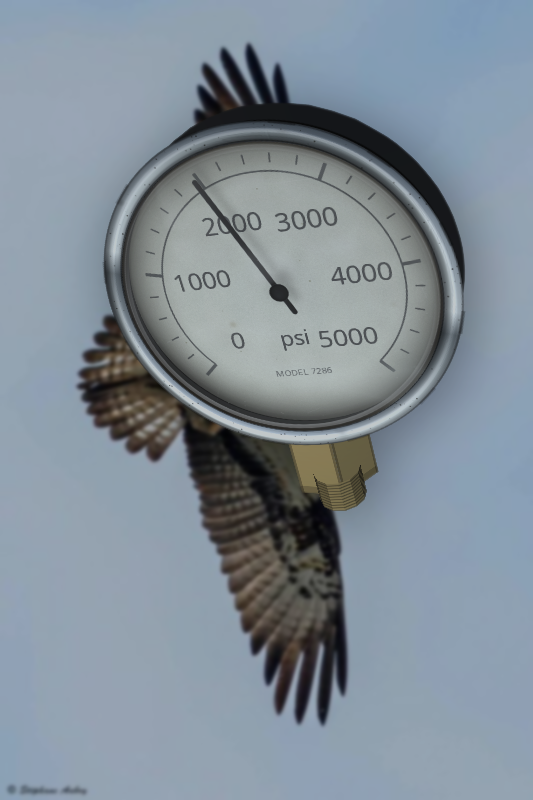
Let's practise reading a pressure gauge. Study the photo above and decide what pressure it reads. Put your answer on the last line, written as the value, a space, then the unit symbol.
2000 psi
